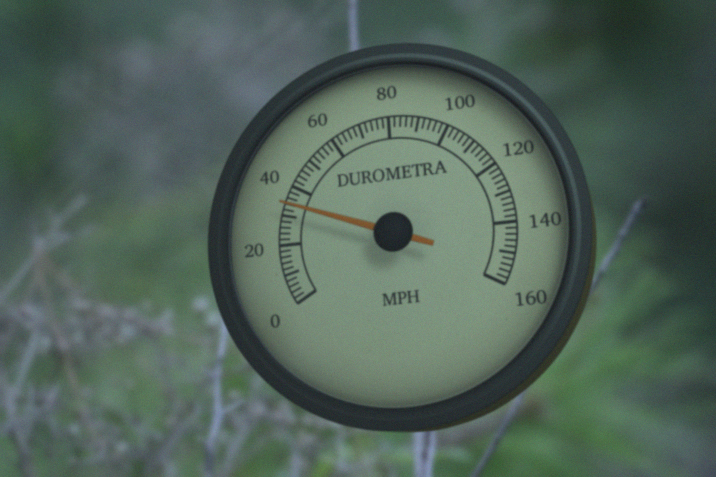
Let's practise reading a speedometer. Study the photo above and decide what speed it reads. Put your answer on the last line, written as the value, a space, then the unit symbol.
34 mph
